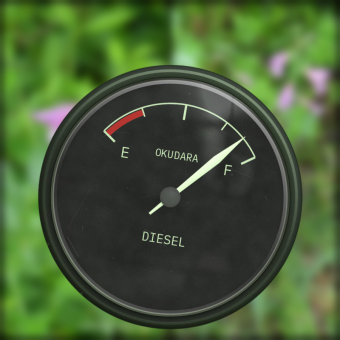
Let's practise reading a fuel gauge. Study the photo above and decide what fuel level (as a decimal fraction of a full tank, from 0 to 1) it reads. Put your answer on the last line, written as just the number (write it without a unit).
0.875
